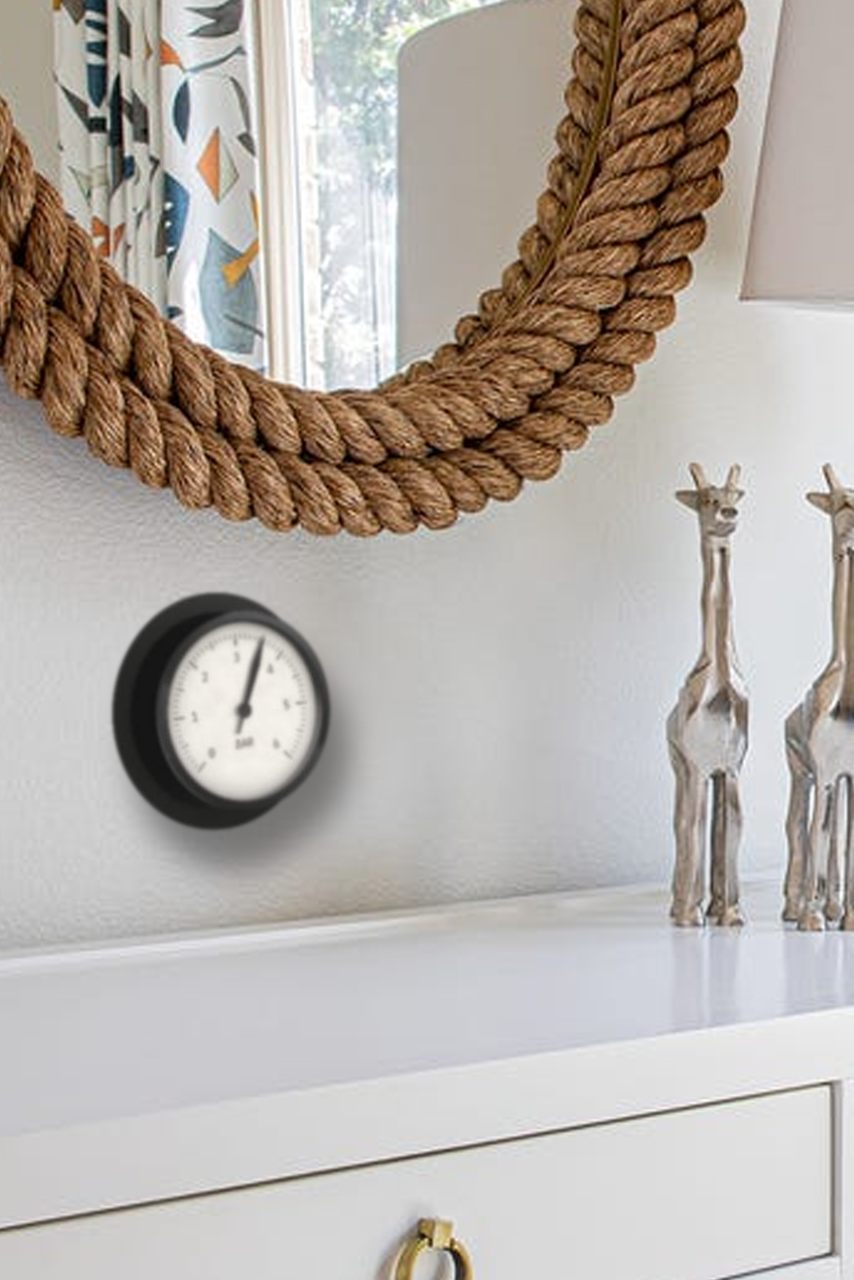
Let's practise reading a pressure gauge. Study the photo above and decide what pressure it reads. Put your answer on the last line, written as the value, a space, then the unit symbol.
3.5 bar
